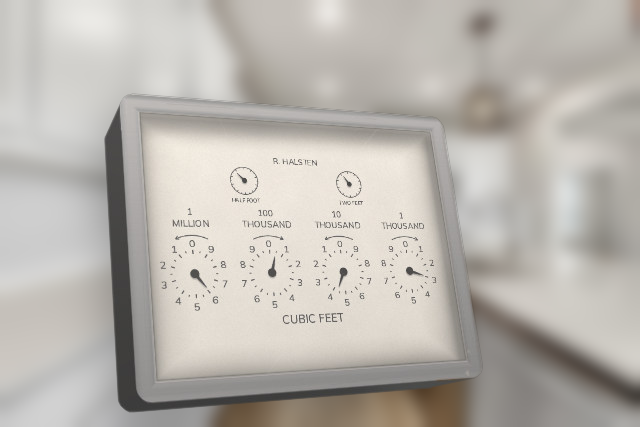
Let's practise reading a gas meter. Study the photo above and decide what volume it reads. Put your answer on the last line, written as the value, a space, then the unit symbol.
604300 ft³
